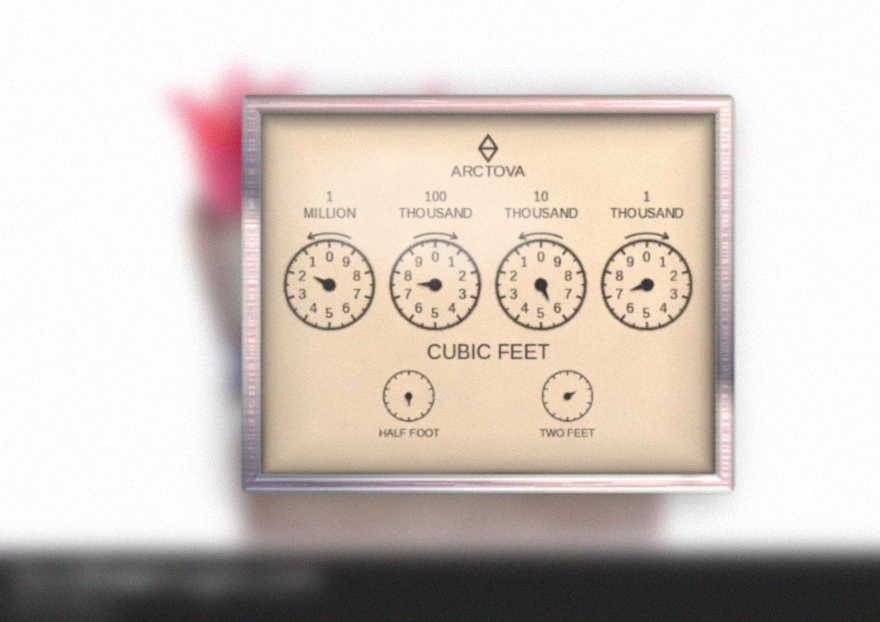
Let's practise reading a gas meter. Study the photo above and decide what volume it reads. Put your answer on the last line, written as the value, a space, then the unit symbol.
175700 ft³
